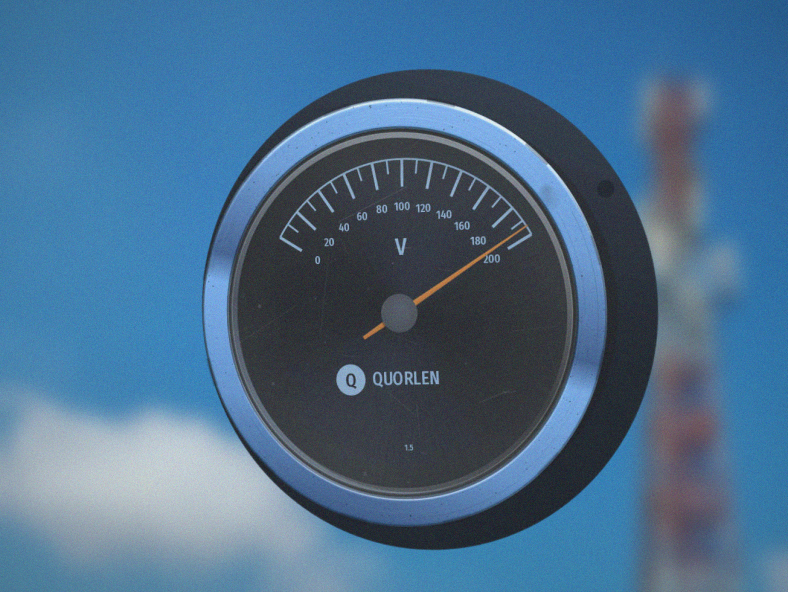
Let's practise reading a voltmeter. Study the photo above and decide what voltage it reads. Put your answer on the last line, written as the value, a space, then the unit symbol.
195 V
